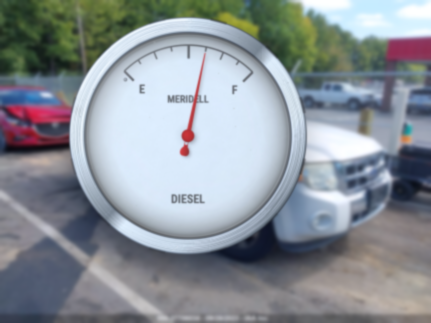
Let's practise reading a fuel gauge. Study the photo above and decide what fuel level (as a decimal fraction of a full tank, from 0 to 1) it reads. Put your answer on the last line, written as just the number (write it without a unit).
0.625
